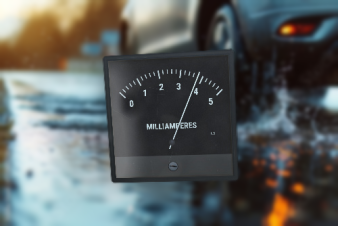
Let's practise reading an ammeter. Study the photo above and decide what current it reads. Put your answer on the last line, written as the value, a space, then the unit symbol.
3.8 mA
